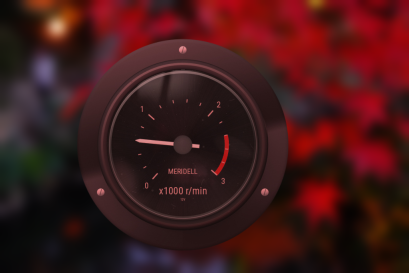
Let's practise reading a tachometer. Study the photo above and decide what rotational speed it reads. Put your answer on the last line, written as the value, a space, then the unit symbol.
600 rpm
